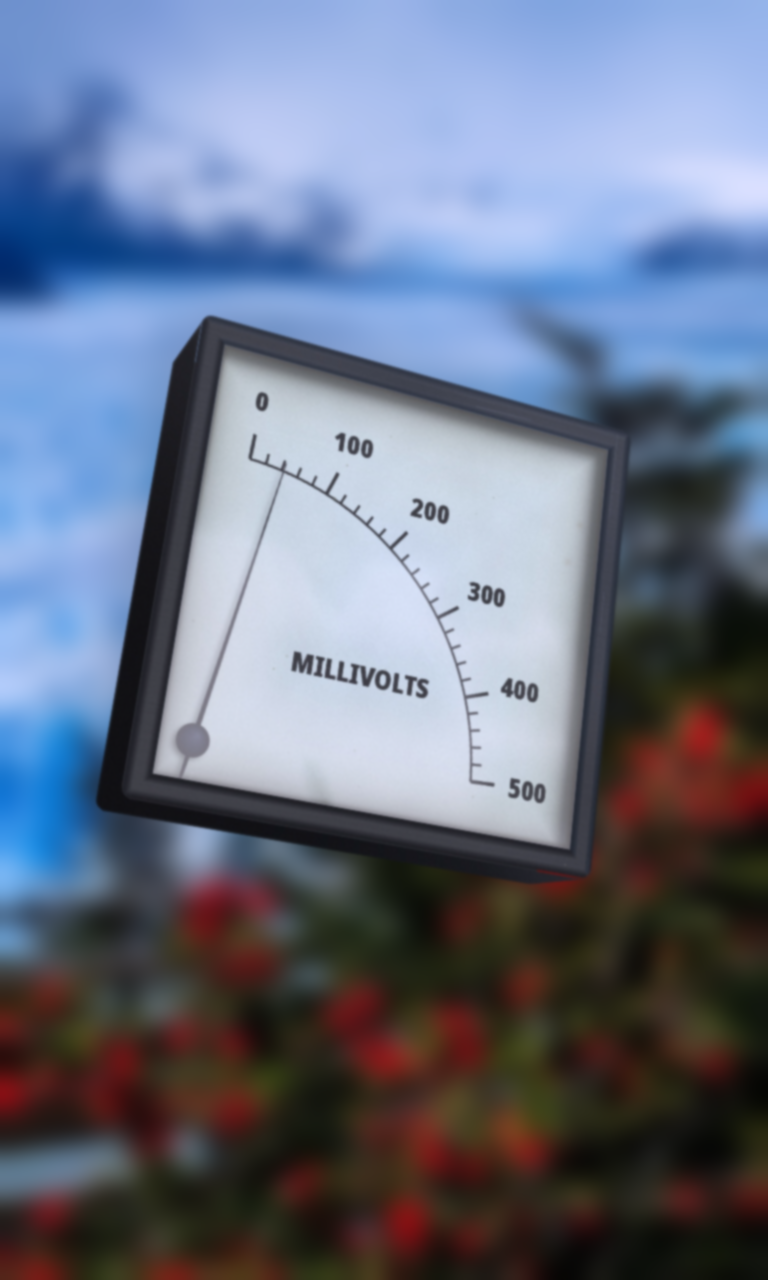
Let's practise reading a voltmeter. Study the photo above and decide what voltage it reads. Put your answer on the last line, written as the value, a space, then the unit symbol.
40 mV
